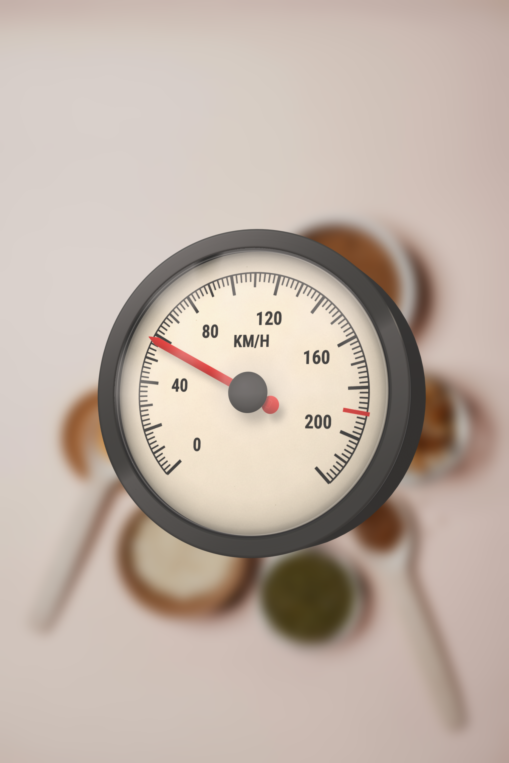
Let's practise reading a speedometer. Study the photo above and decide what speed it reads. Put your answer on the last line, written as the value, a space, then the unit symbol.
58 km/h
